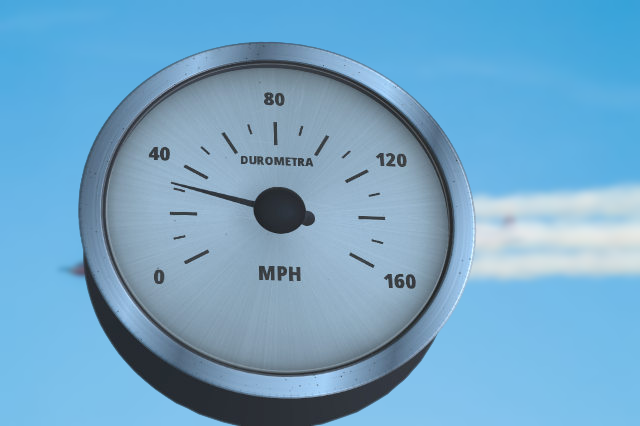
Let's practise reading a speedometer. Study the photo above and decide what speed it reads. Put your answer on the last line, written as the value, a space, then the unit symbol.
30 mph
